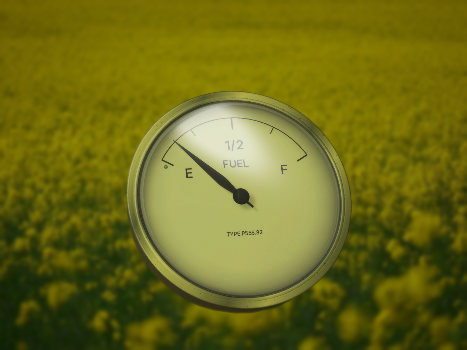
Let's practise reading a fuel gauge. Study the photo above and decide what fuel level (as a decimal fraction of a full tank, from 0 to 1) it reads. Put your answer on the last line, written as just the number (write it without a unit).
0.125
